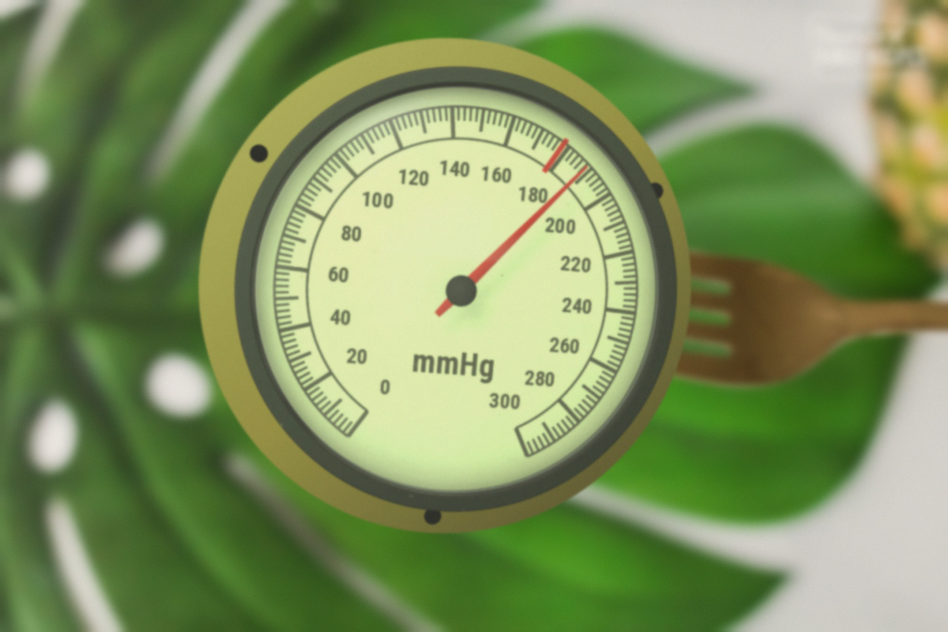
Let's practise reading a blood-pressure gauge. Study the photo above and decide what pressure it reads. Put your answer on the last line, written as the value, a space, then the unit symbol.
188 mmHg
